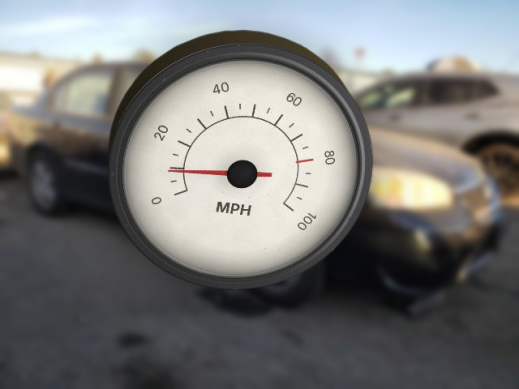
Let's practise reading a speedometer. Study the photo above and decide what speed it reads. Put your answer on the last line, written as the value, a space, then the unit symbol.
10 mph
